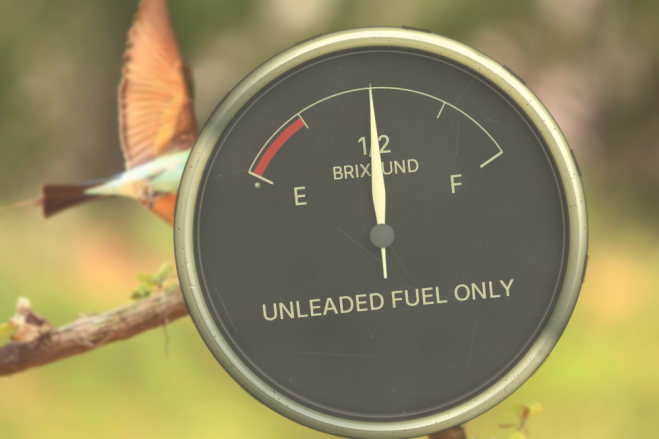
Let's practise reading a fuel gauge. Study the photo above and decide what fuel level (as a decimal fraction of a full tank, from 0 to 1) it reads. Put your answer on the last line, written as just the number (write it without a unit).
0.5
